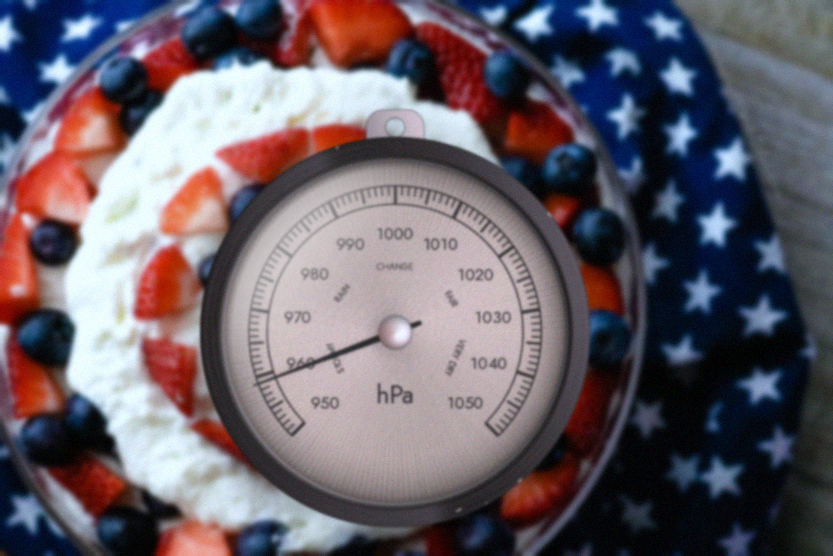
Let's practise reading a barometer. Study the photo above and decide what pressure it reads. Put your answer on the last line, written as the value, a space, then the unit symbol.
959 hPa
